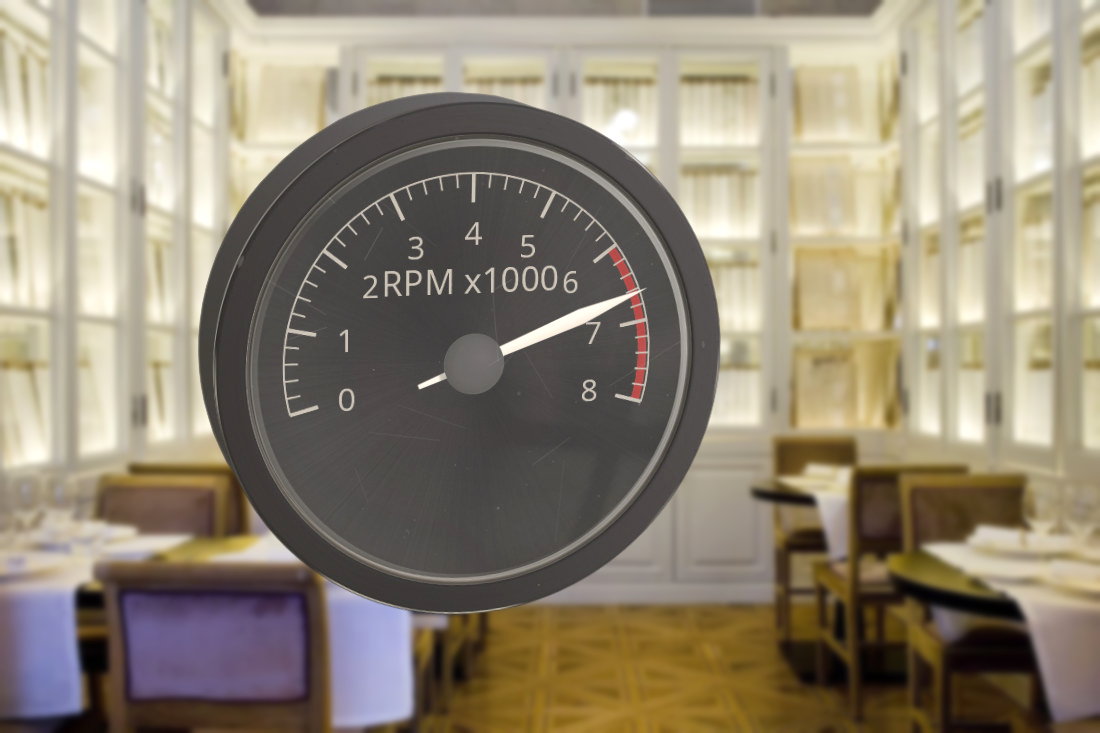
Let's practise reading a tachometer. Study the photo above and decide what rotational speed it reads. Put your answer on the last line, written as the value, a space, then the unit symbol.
6600 rpm
